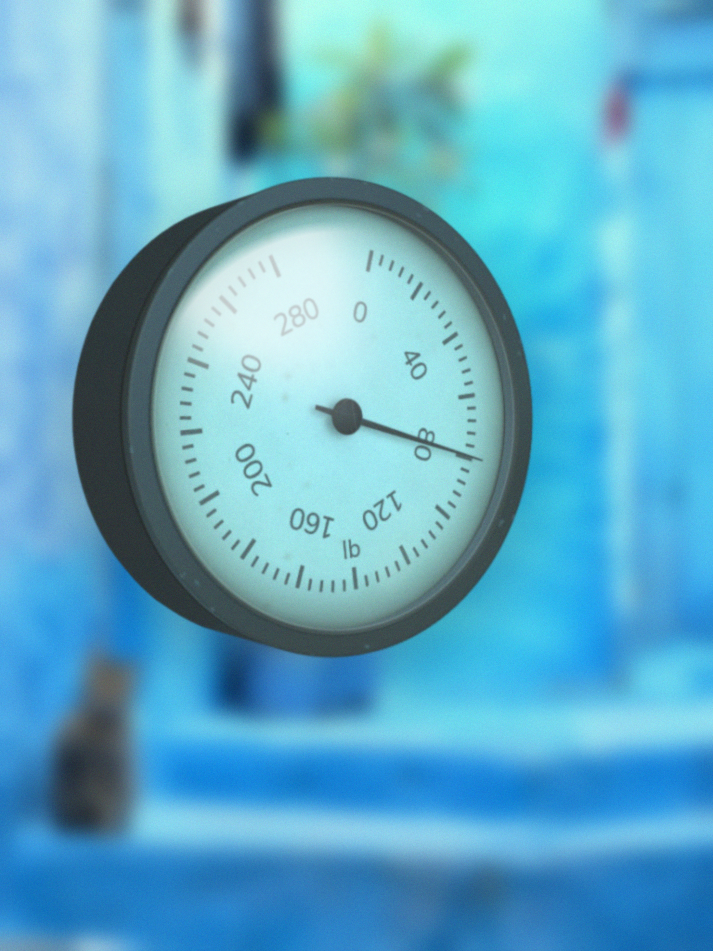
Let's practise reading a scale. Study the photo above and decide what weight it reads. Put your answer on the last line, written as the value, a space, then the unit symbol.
80 lb
